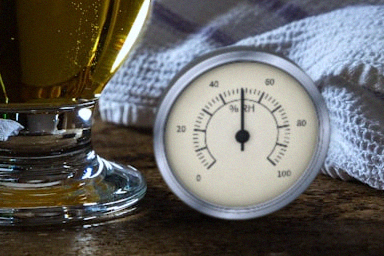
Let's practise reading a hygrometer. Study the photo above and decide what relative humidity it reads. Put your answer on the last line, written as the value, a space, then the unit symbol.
50 %
